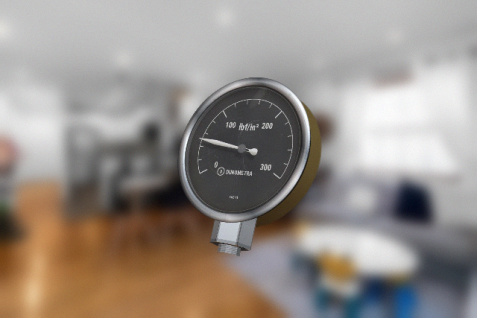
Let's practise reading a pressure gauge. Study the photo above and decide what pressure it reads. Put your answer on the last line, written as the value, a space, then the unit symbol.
50 psi
